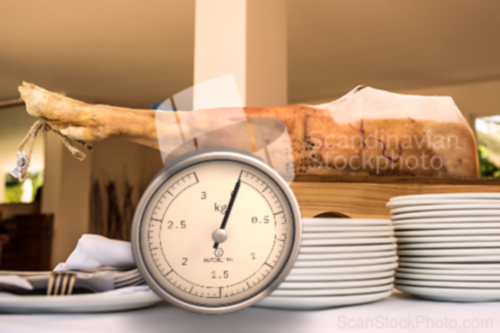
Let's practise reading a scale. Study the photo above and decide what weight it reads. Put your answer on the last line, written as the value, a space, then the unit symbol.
0 kg
